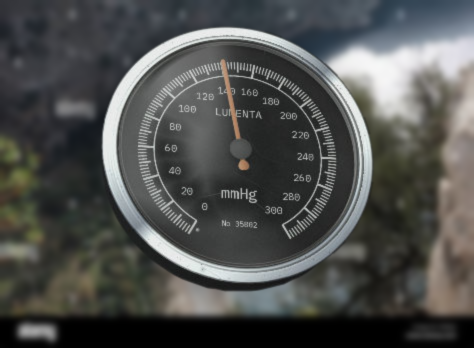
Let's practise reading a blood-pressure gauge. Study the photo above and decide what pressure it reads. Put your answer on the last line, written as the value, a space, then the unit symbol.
140 mmHg
